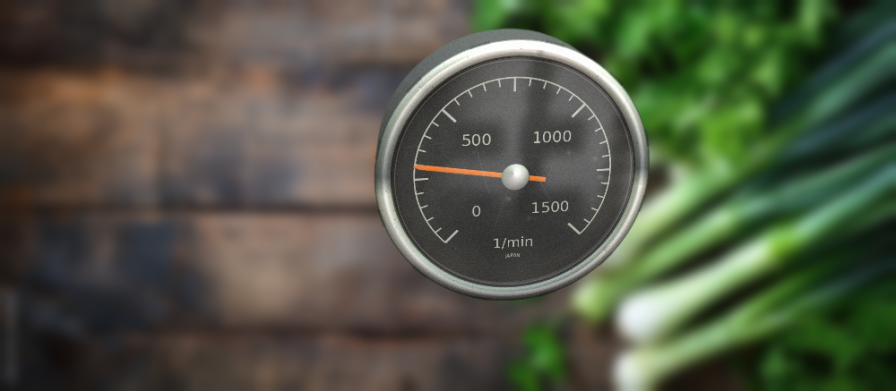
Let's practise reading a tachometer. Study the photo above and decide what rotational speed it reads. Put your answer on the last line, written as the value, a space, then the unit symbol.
300 rpm
